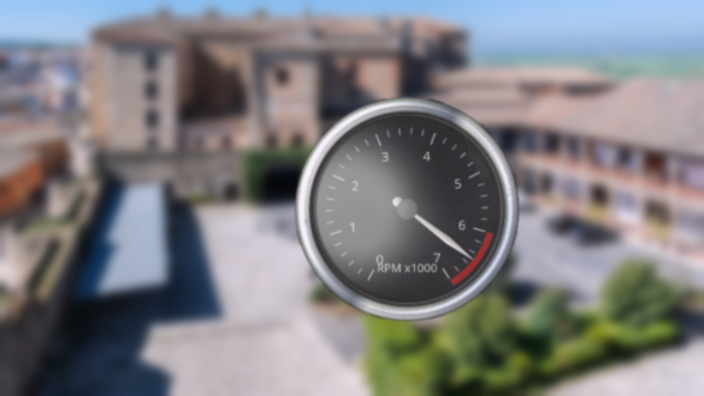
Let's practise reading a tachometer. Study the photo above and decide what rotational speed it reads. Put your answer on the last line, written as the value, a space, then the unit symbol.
6500 rpm
